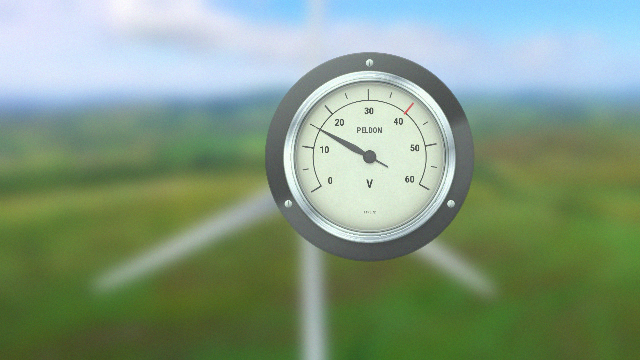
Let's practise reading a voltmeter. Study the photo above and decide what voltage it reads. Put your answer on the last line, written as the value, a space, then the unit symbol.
15 V
